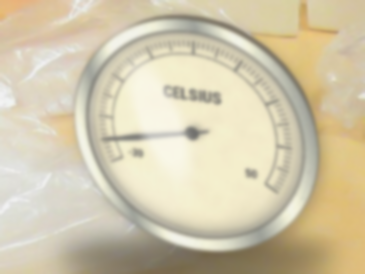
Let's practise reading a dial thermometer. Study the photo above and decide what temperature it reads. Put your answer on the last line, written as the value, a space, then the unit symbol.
-25 °C
